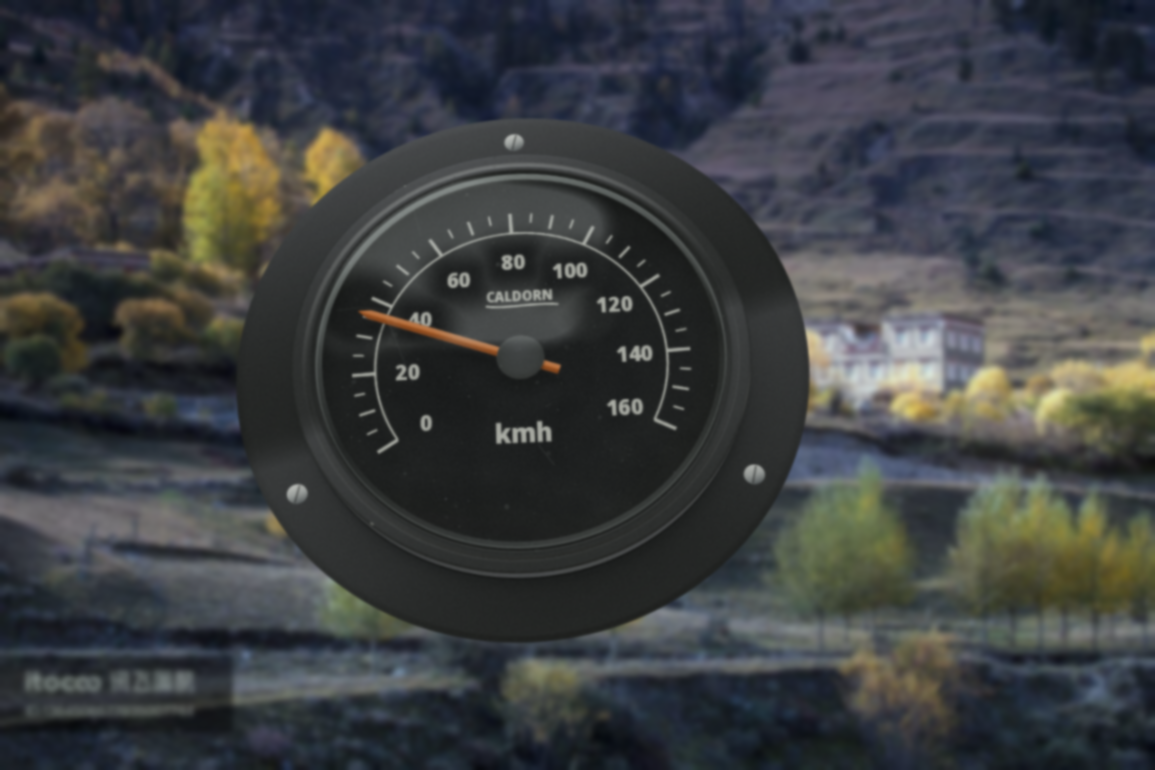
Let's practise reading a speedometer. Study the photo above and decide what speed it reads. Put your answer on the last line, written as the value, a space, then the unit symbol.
35 km/h
